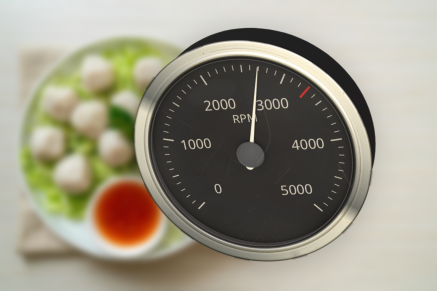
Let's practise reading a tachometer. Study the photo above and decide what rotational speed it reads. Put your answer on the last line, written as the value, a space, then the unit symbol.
2700 rpm
